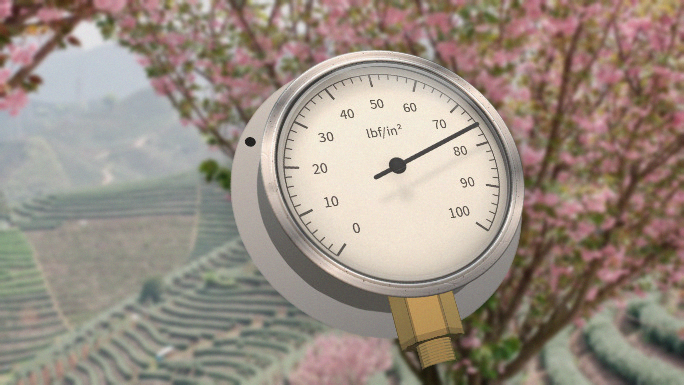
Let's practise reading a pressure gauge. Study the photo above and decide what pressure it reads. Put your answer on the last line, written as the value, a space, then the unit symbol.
76 psi
